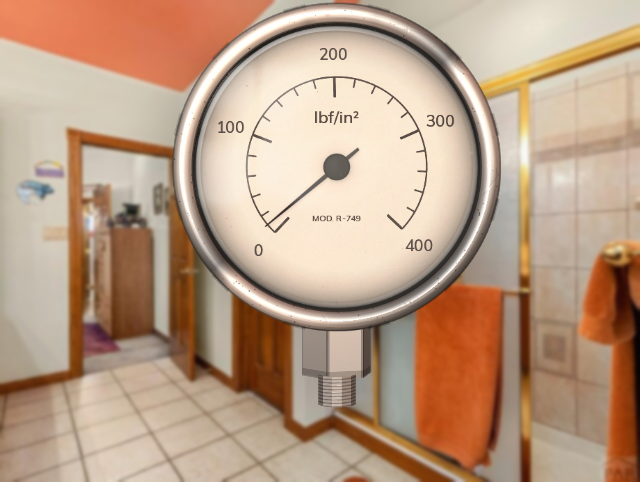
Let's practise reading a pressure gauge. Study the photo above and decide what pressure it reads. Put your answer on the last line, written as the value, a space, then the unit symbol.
10 psi
